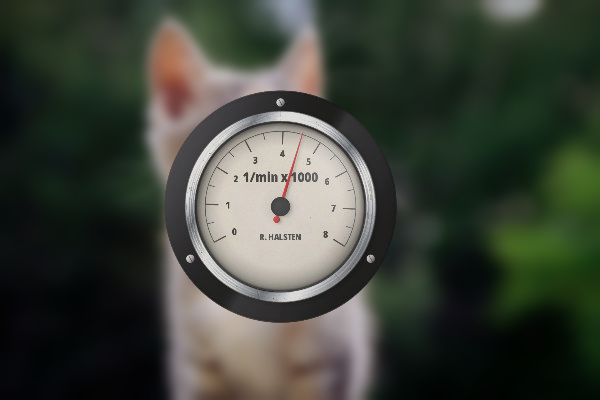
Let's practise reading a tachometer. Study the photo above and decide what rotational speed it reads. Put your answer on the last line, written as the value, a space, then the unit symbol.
4500 rpm
